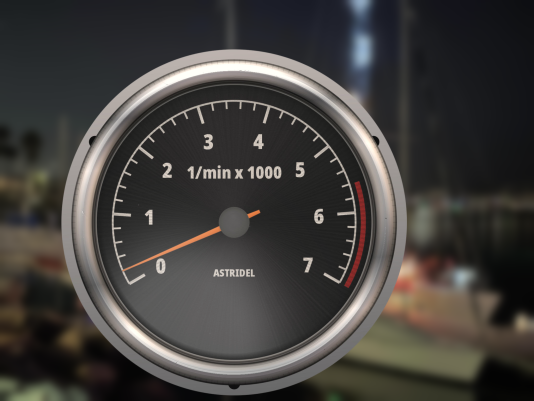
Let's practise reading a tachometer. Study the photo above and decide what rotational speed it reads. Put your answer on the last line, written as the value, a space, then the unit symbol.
200 rpm
